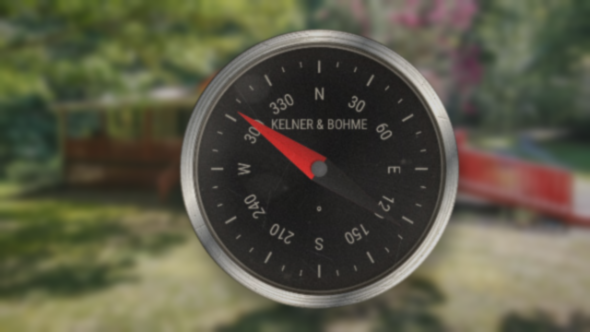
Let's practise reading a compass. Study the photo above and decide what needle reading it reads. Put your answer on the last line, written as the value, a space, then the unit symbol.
305 °
